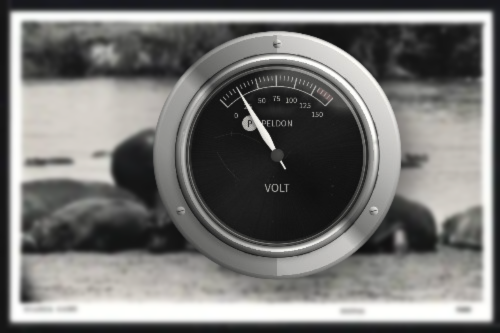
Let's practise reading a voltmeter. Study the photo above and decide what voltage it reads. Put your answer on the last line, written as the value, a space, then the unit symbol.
25 V
